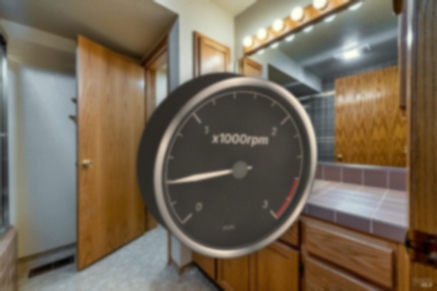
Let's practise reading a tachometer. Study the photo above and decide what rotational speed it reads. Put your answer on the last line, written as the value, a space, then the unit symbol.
400 rpm
